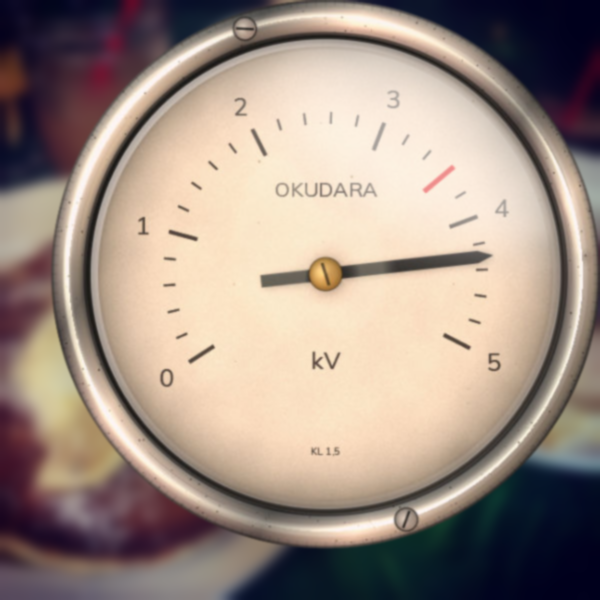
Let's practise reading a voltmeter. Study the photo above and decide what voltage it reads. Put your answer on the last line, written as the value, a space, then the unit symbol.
4.3 kV
